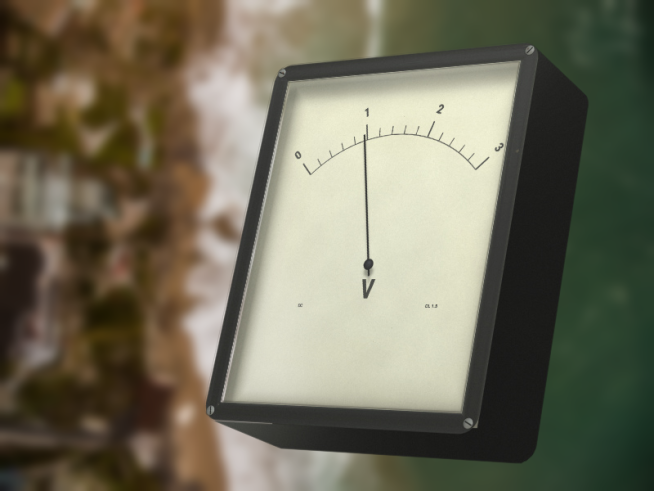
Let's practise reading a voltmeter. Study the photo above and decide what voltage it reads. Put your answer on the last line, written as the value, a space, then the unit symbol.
1 V
